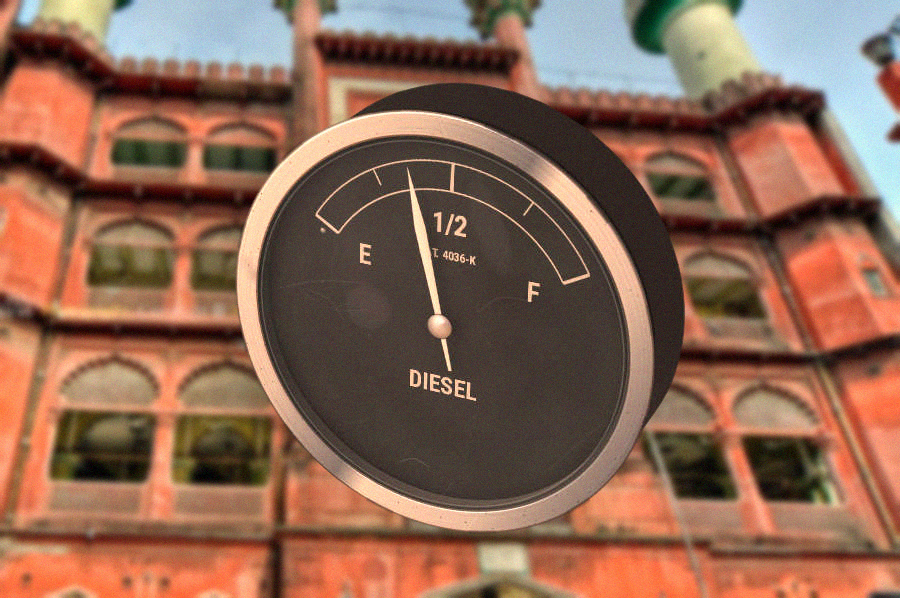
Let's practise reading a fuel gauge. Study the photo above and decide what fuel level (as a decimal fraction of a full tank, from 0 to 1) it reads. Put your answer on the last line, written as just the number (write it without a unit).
0.375
